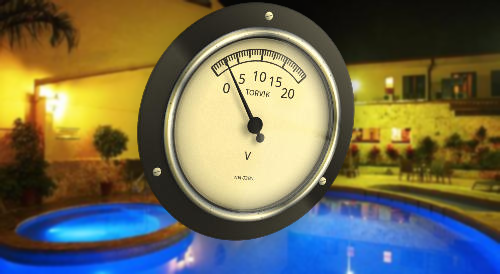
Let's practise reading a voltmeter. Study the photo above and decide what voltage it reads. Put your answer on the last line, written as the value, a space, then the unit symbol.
2.5 V
